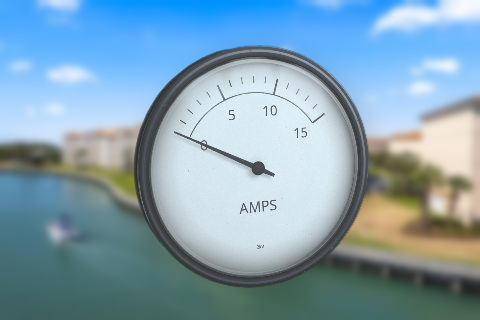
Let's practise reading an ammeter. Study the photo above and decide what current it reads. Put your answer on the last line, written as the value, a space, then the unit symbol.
0 A
